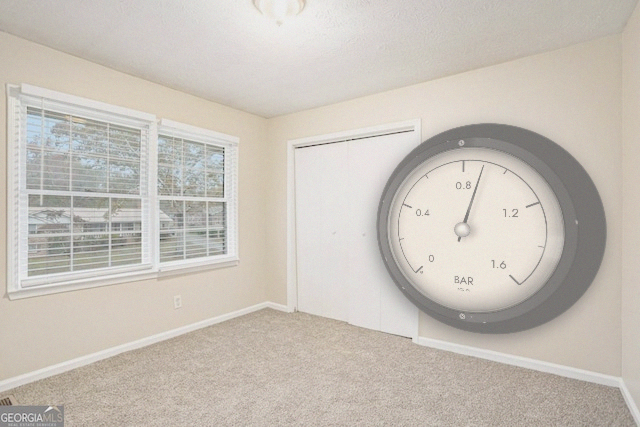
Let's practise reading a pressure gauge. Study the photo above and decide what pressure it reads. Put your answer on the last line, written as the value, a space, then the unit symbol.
0.9 bar
